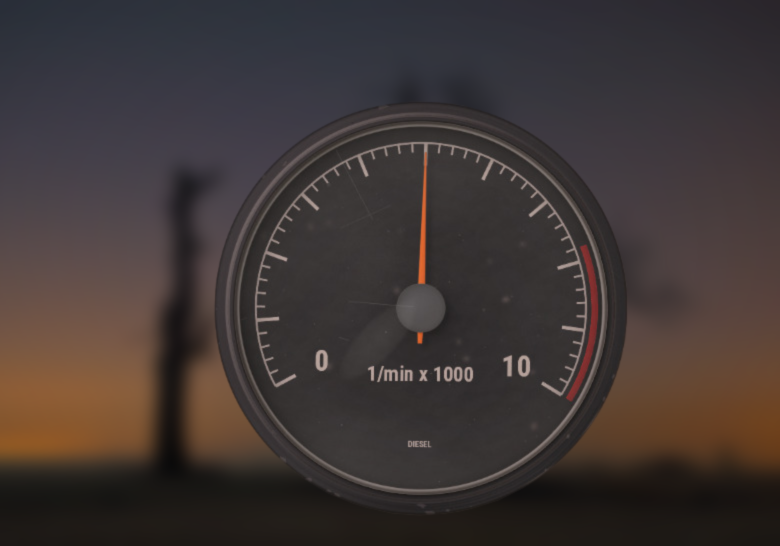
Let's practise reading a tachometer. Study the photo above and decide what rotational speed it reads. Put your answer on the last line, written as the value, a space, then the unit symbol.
5000 rpm
